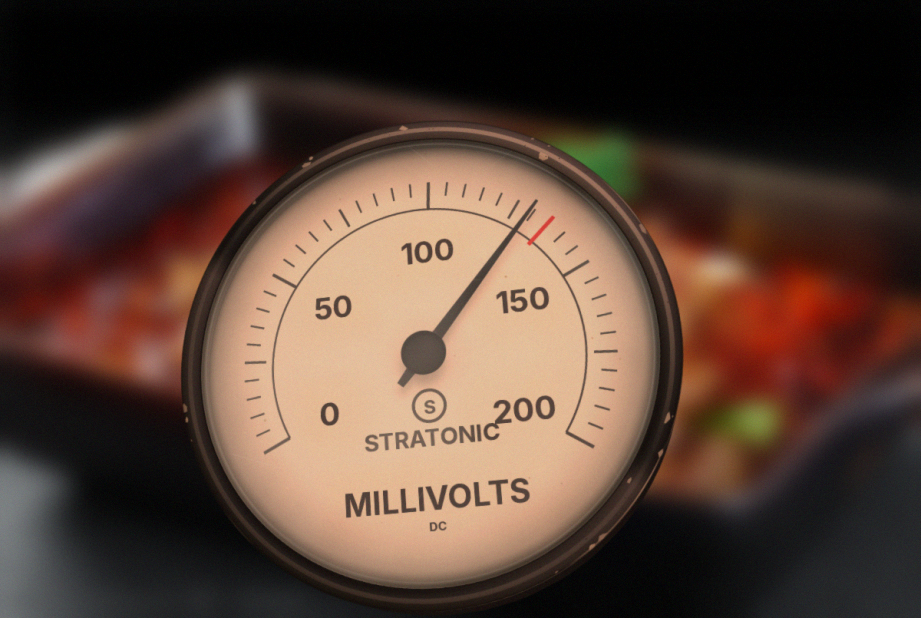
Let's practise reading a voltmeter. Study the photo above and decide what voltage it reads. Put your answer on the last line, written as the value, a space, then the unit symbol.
130 mV
